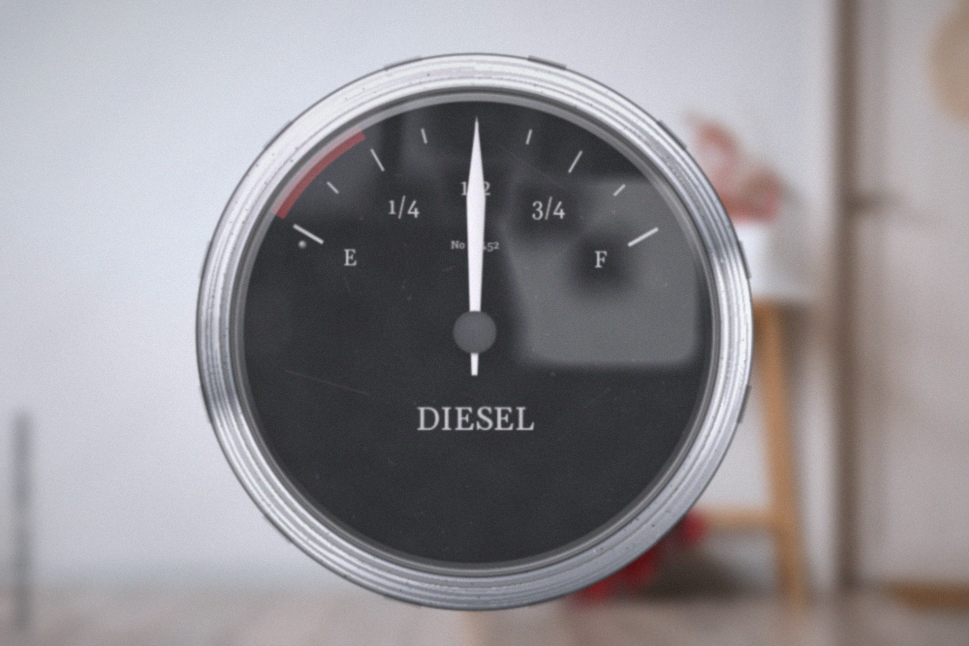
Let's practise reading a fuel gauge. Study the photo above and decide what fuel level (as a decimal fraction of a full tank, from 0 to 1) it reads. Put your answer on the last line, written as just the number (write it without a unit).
0.5
